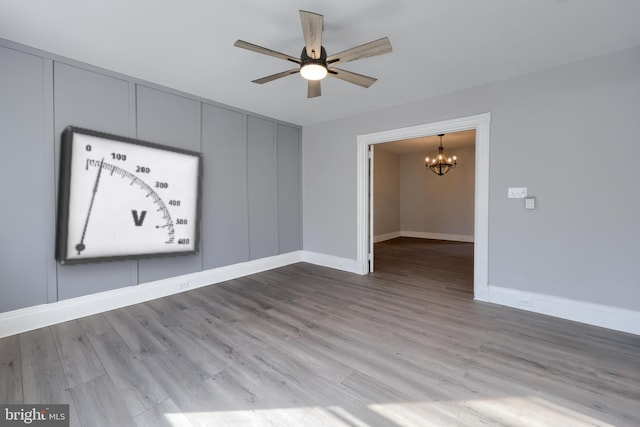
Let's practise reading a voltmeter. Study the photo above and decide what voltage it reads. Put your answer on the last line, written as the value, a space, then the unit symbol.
50 V
